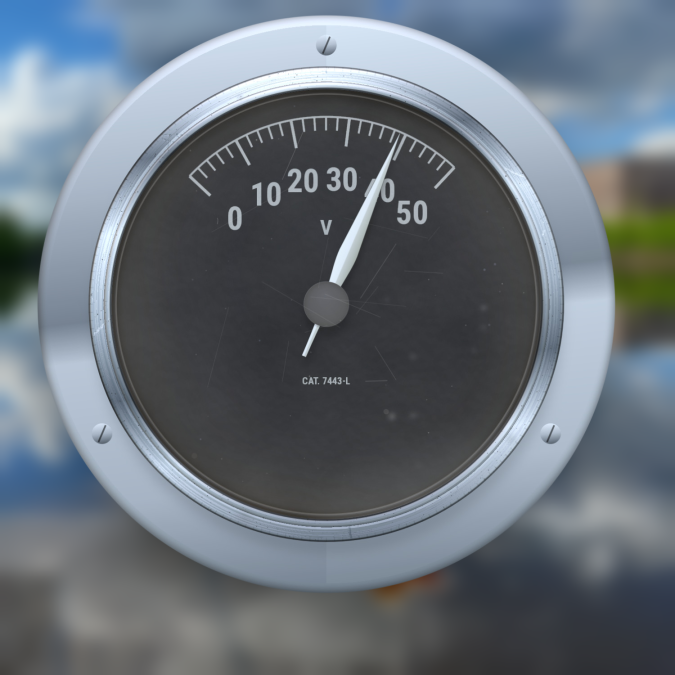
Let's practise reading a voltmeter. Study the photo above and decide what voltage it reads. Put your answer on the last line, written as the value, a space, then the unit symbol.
39 V
